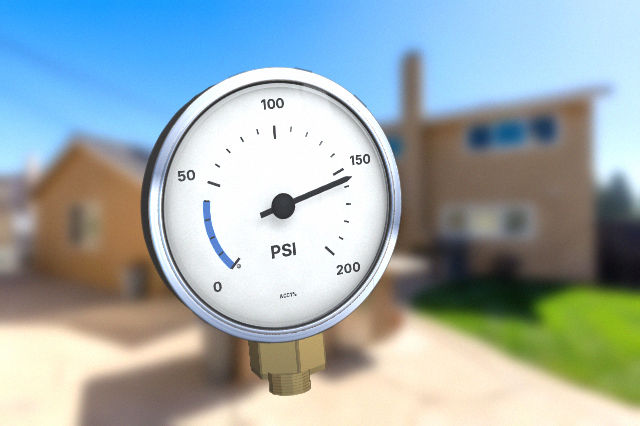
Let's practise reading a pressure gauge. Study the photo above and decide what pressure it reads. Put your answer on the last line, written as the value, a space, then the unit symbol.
155 psi
